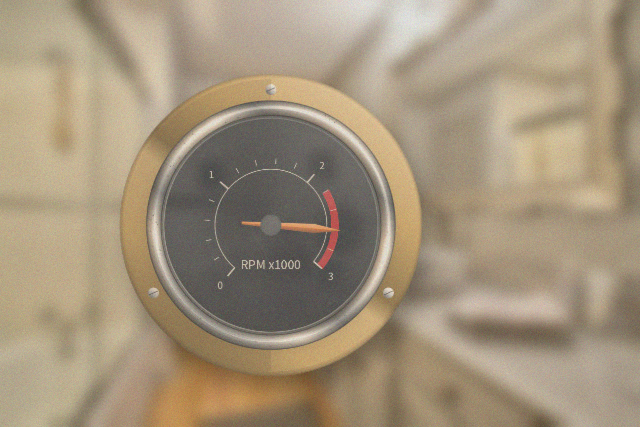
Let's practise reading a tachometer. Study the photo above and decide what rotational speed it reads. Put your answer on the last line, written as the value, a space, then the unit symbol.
2600 rpm
